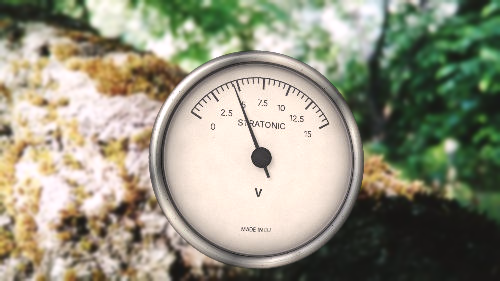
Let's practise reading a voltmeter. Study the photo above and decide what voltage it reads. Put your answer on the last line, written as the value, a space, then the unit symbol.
4.5 V
